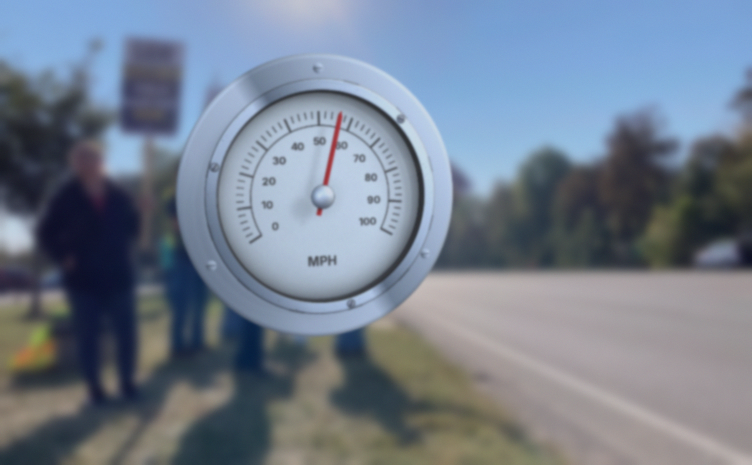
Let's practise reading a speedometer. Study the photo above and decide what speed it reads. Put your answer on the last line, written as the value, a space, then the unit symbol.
56 mph
